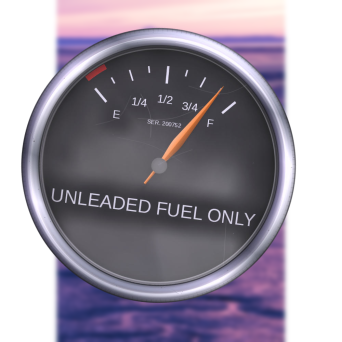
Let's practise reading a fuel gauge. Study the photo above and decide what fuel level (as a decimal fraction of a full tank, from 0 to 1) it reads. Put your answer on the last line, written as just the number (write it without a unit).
0.875
